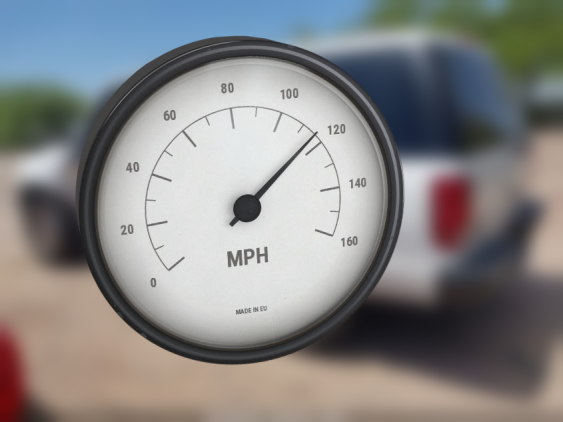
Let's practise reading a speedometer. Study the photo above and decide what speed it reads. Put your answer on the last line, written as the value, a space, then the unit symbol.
115 mph
